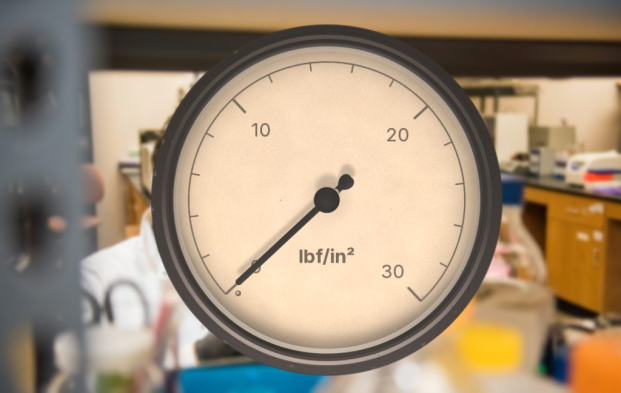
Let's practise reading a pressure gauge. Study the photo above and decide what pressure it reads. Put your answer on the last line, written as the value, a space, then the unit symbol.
0 psi
